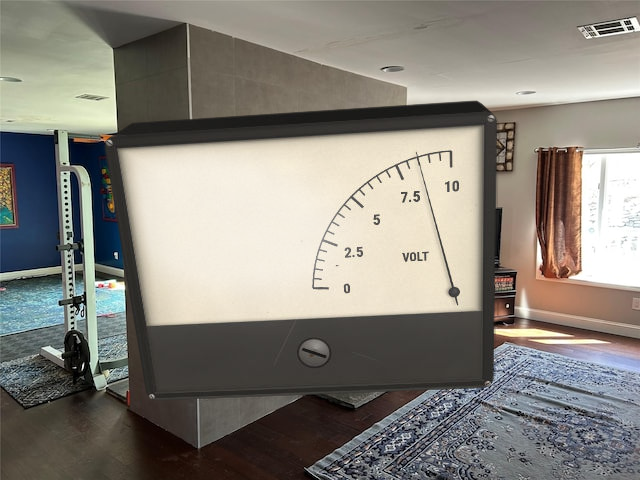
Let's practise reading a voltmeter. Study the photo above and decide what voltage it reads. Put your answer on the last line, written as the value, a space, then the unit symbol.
8.5 V
